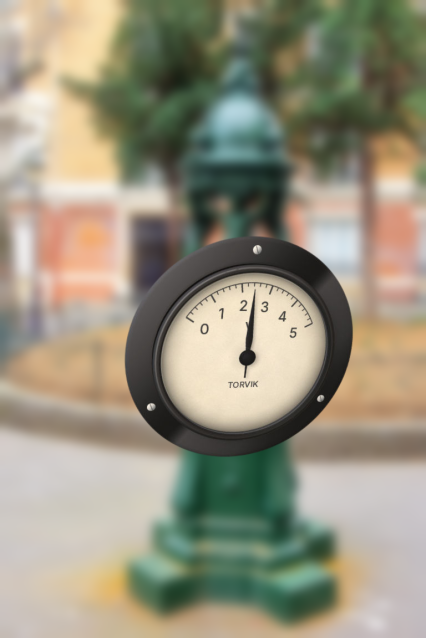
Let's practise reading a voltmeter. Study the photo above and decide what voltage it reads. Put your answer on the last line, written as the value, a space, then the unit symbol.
2.4 V
